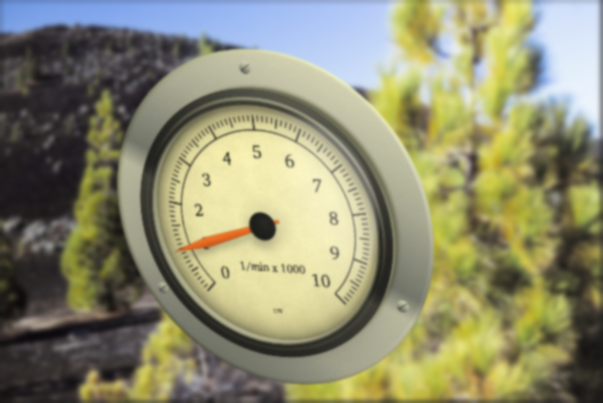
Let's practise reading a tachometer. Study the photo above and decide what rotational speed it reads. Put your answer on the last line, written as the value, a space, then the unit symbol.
1000 rpm
